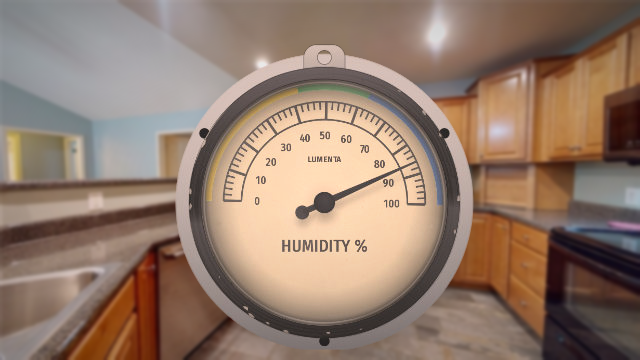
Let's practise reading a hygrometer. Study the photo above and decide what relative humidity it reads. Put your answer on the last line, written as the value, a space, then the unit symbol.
86 %
